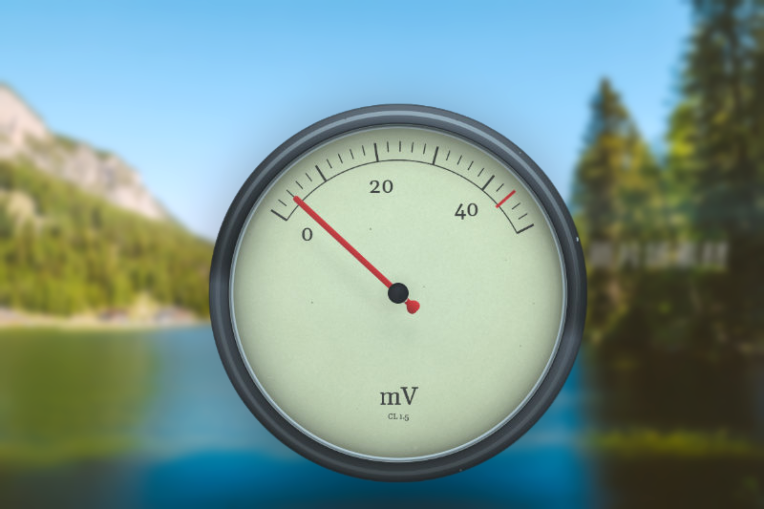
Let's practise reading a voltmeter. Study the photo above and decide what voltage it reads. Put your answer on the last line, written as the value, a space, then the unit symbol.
4 mV
